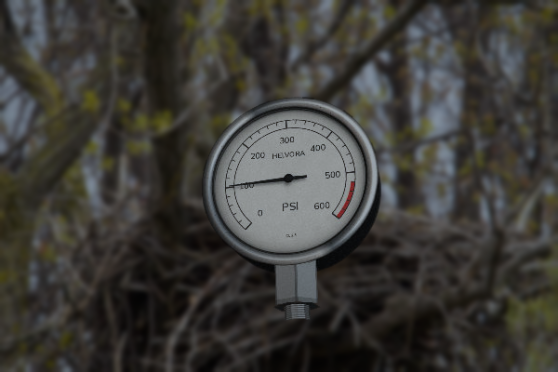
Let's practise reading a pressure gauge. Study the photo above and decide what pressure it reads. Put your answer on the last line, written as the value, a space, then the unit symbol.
100 psi
